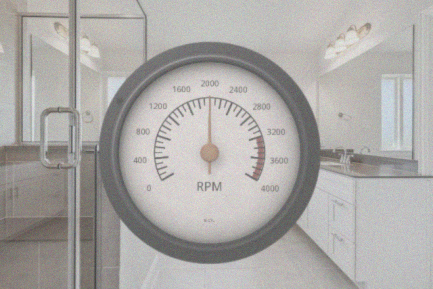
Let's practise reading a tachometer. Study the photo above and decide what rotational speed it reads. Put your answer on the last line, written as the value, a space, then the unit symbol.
2000 rpm
